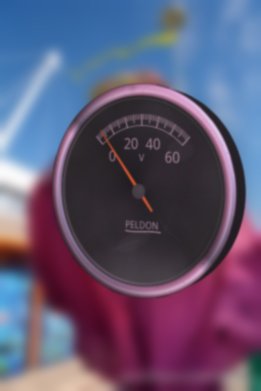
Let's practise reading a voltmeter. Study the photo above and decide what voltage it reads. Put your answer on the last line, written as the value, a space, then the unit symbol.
5 V
